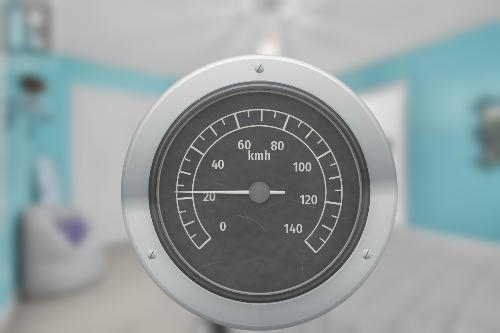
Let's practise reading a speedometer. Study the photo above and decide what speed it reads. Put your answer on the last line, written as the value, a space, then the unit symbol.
22.5 km/h
